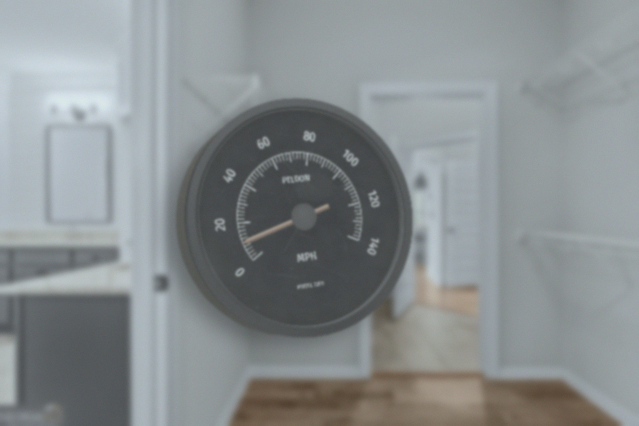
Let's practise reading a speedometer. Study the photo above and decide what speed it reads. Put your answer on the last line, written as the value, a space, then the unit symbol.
10 mph
